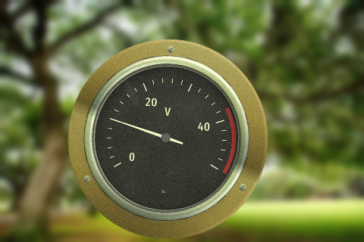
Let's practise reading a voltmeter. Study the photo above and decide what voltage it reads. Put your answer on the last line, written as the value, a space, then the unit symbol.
10 V
